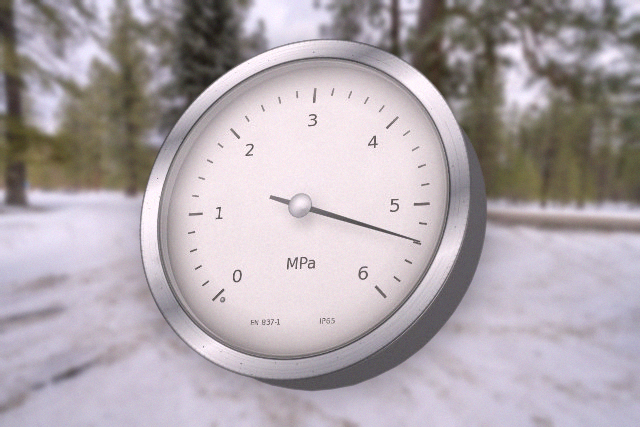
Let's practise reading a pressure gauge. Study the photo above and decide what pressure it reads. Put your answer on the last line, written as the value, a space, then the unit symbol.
5.4 MPa
